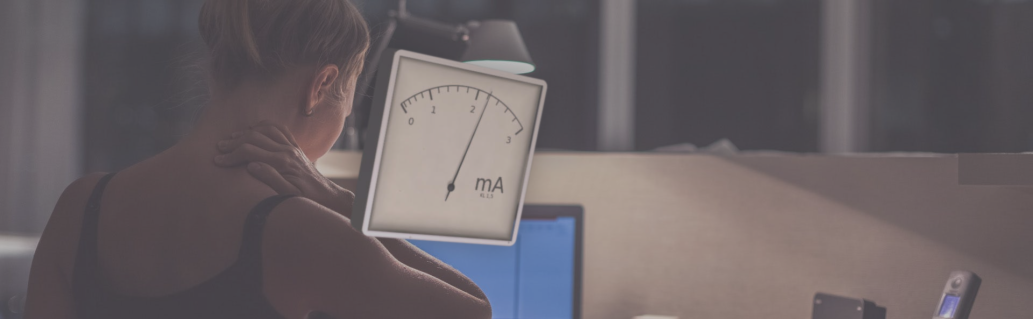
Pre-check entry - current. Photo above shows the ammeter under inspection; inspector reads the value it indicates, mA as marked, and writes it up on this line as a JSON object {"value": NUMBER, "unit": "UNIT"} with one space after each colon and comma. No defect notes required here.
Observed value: {"value": 2.2, "unit": "mA"}
